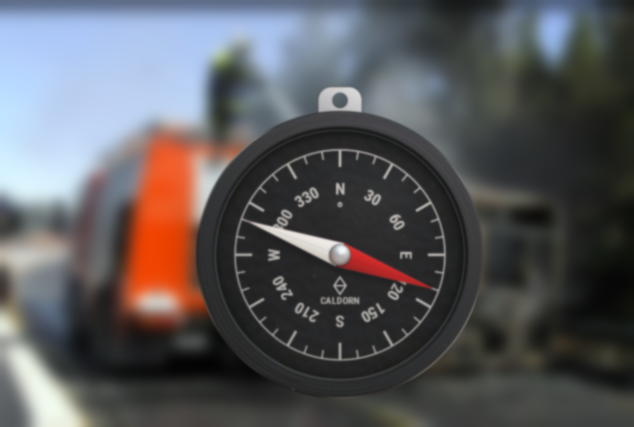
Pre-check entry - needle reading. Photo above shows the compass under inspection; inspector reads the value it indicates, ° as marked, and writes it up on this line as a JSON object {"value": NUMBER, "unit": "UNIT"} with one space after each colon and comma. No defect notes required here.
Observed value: {"value": 110, "unit": "°"}
